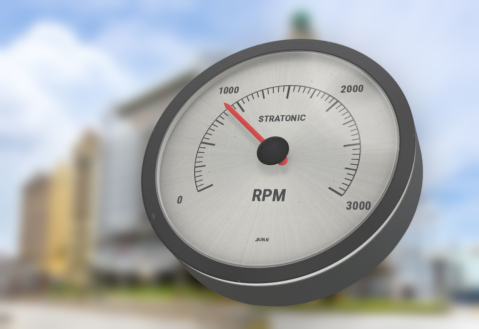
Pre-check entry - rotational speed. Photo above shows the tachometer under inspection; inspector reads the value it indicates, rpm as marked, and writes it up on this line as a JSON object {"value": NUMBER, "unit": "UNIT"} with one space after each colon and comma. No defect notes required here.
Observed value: {"value": 900, "unit": "rpm"}
